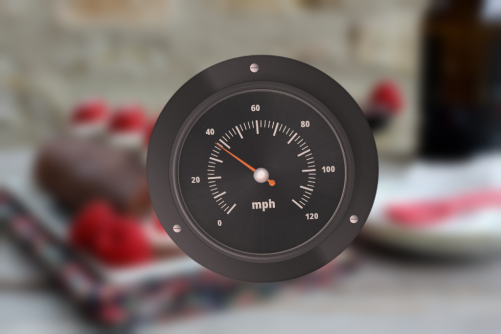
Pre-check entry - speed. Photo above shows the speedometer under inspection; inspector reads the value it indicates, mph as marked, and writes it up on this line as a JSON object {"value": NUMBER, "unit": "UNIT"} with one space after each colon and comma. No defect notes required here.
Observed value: {"value": 38, "unit": "mph"}
